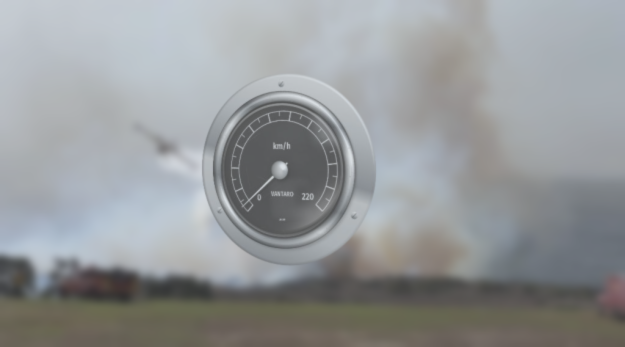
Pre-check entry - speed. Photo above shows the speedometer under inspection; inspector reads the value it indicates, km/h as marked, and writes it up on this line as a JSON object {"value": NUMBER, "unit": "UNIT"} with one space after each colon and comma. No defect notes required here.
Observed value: {"value": 5, "unit": "km/h"}
